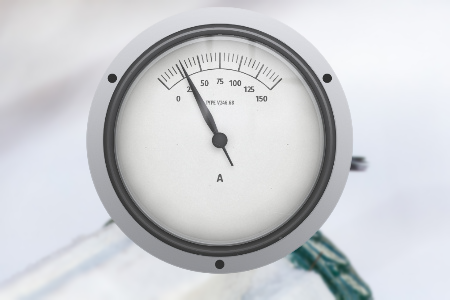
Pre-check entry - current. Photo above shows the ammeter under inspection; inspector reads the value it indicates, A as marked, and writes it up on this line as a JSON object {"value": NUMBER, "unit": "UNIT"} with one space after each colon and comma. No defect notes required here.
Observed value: {"value": 30, "unit": "A"}
